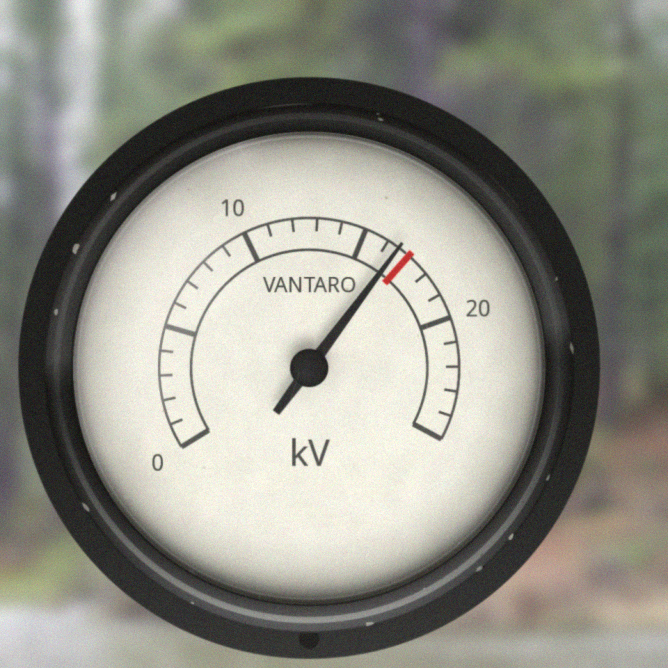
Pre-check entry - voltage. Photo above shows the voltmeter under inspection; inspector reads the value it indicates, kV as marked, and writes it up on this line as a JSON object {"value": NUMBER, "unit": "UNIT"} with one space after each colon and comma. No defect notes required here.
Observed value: {"value": 16.5, "unit": "kV"}
